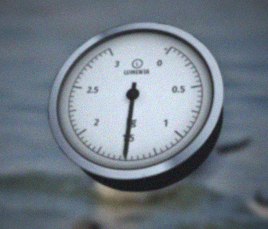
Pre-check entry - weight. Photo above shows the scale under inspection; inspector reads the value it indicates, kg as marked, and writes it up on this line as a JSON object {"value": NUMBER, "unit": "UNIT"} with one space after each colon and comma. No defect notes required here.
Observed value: {"value": 1.5, "unit": "kg"}
